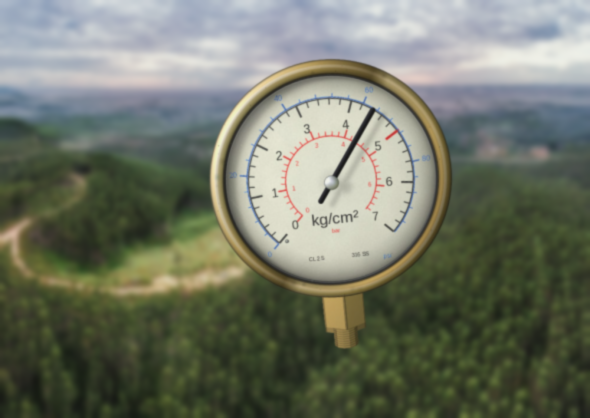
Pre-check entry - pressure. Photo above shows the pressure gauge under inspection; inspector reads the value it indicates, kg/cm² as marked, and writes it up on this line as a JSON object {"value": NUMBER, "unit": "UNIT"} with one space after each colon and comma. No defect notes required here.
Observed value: {"value": 4.4, "unit": "kg/cm²"}
